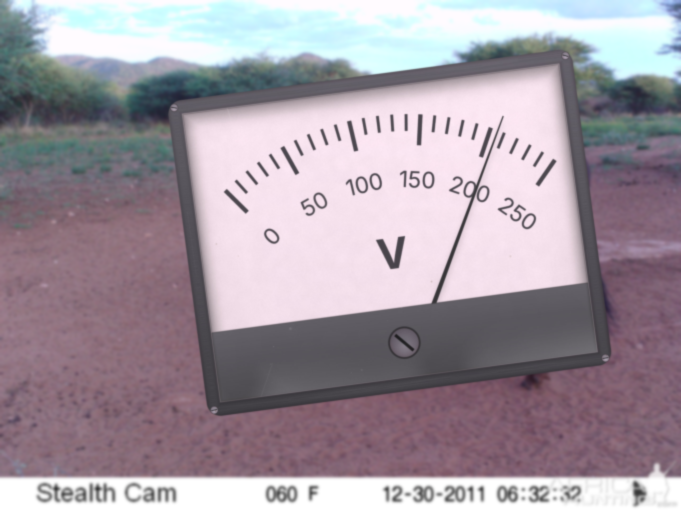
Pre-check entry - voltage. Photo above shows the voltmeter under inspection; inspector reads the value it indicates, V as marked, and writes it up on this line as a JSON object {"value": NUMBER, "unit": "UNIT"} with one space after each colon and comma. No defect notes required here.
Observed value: {"value": 205, "unit": "V"}
